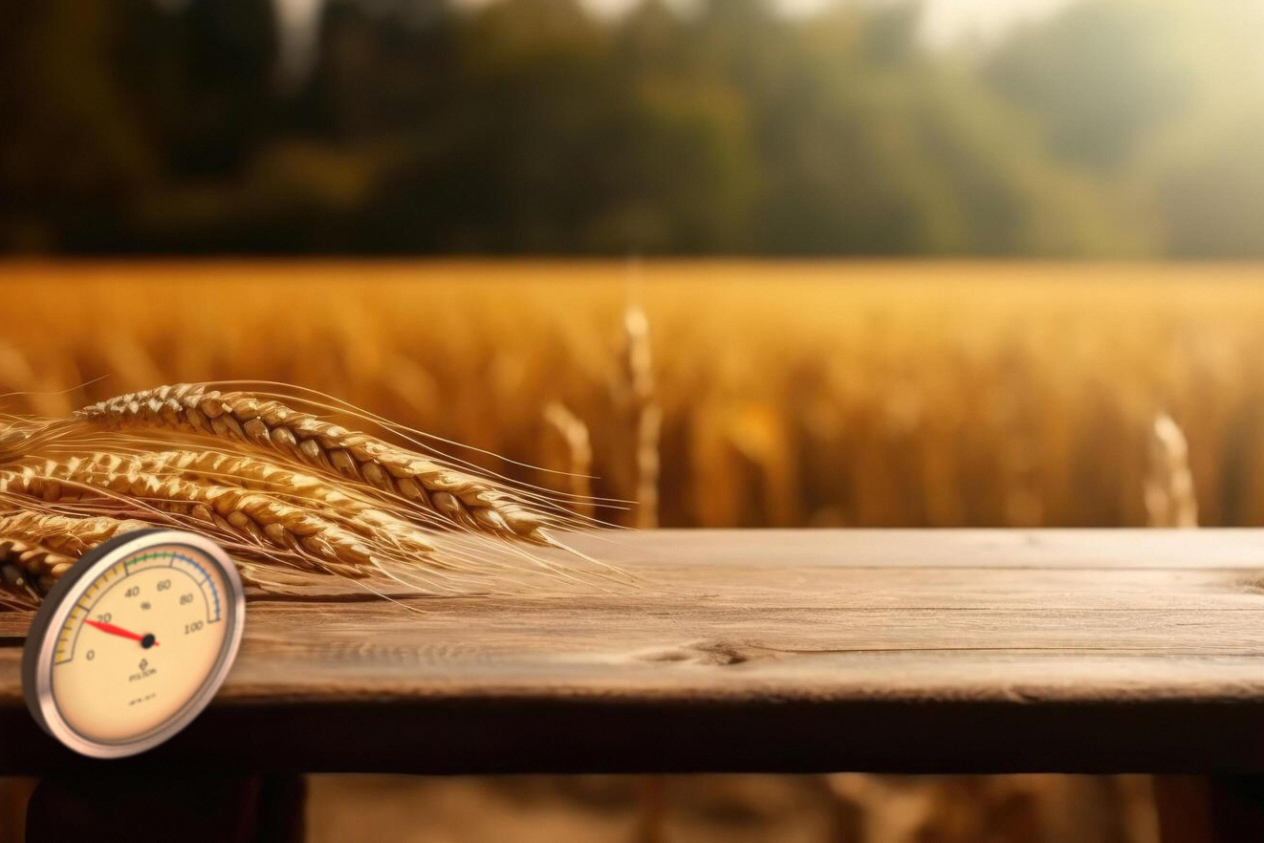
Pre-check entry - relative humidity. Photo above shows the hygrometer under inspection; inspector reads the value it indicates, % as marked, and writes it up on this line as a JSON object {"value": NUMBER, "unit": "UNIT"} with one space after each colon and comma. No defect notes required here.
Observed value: {"value": 16, "unit": "%"}
